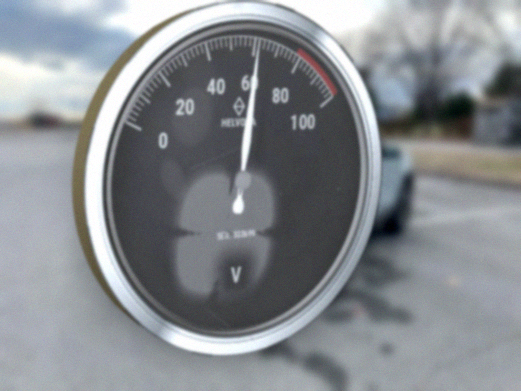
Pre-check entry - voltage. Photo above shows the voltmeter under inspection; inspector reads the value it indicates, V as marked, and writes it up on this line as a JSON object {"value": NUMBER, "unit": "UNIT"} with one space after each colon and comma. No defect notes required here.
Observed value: {"value": 60, "unit": "V"}
